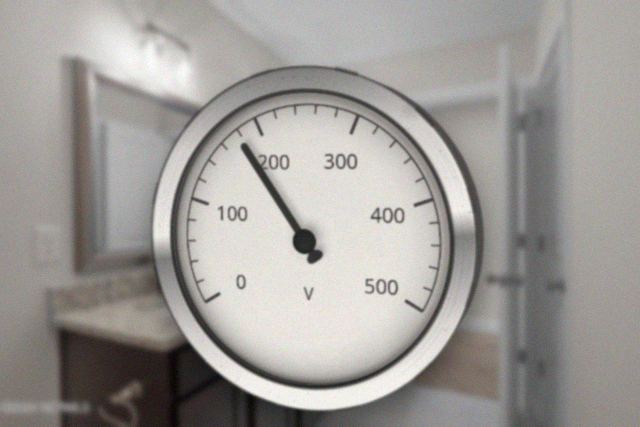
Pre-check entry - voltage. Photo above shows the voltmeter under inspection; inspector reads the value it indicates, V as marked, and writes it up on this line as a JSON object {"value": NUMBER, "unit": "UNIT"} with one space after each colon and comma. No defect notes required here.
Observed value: {"value": 180, "unit": "V"}
